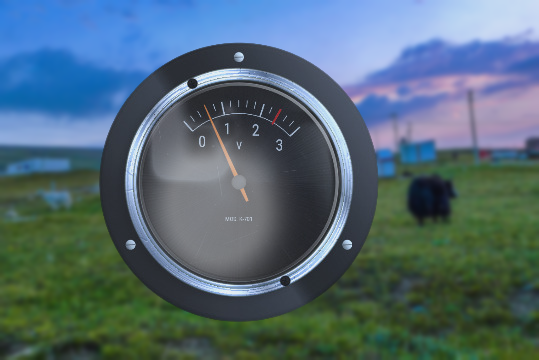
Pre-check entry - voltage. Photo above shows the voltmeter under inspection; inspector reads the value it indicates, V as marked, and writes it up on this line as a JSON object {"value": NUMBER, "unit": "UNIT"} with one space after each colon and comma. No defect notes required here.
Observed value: {"value": 0.6, "unit": "V"}
